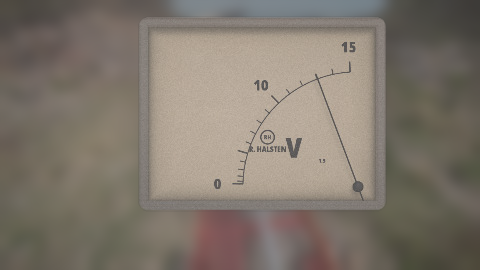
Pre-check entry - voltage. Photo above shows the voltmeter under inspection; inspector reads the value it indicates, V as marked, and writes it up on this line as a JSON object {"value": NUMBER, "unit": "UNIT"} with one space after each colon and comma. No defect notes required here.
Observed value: {"value": 13, "unit": "V"}
